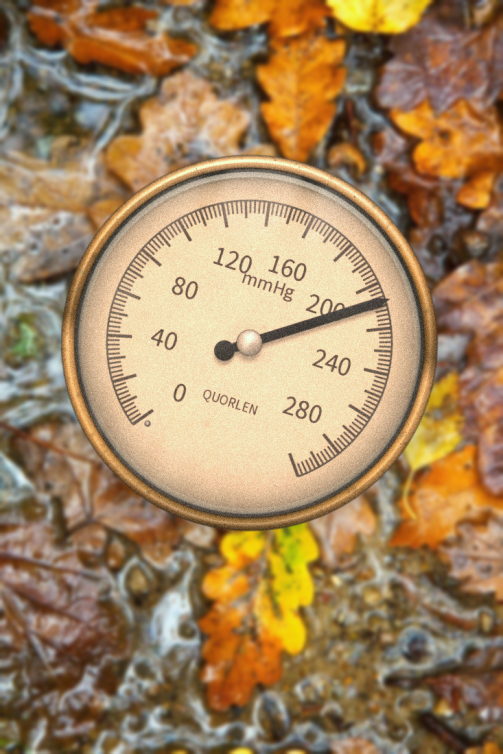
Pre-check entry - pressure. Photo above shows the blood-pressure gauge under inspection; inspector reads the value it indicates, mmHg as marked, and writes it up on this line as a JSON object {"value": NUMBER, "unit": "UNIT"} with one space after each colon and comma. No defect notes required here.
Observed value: {"value": 208, "unit": "mmHg"}
